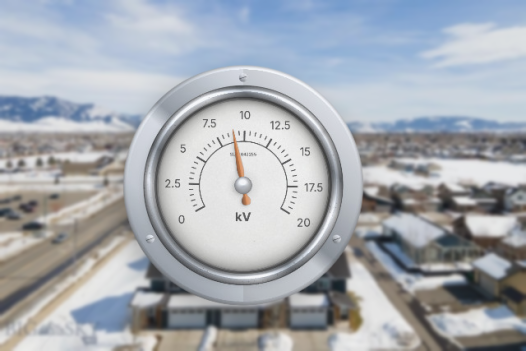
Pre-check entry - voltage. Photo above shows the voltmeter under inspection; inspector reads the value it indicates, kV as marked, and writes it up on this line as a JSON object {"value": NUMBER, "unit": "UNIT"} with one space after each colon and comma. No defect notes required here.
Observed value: {"value": 9, "unit": "kV"}
